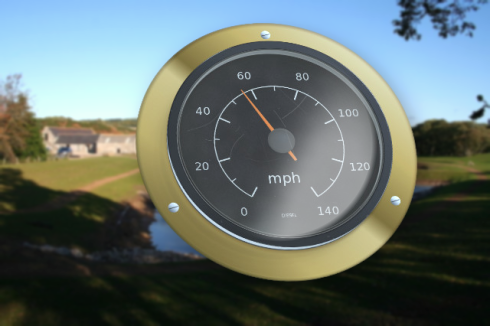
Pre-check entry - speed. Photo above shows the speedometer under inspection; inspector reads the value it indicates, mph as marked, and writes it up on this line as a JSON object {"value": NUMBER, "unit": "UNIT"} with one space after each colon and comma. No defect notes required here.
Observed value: {"value": 55, "unit": "mph"}
